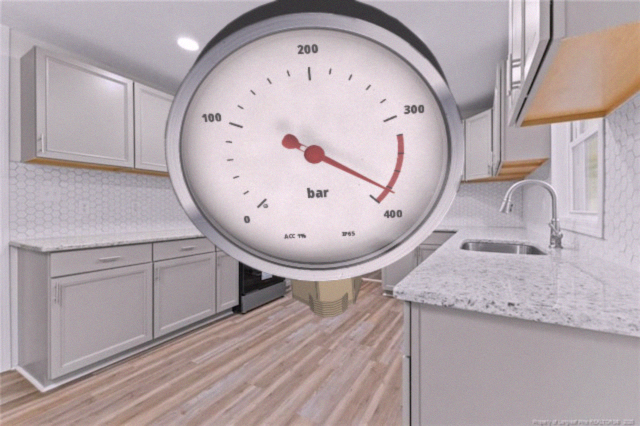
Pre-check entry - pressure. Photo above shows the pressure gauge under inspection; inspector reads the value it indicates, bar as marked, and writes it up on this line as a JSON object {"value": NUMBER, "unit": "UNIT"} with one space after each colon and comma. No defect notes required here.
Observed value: {"value": 380, "unit": "bar"}
